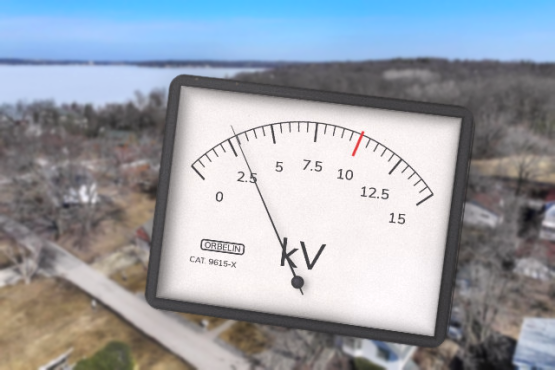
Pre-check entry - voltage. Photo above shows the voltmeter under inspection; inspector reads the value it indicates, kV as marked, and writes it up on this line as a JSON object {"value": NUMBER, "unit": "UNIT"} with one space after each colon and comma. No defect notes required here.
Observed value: {"value": 3, "unit": "kV"}
